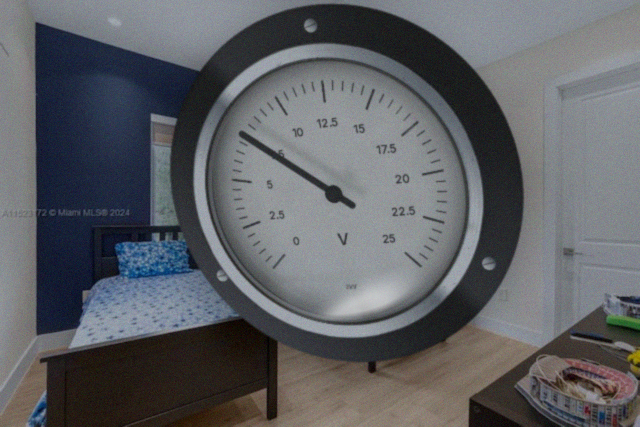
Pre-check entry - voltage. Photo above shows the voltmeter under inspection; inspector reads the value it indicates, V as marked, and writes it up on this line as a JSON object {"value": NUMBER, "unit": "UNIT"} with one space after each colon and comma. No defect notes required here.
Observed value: {"value": 7.5, "unit": "V"}
